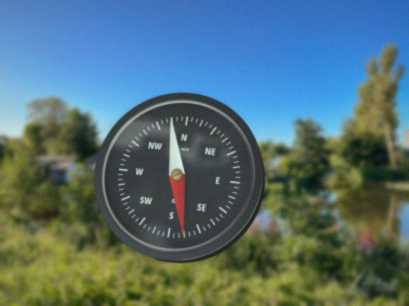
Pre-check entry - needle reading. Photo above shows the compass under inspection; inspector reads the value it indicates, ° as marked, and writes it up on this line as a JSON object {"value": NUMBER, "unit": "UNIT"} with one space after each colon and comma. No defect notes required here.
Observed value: {"value": 165, "unit": "°"}
